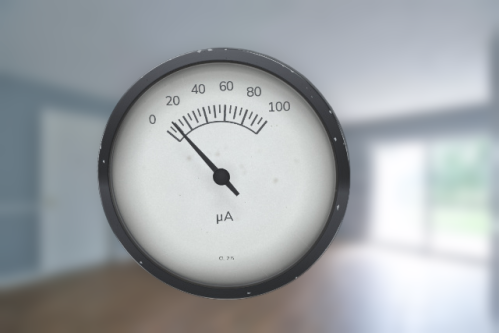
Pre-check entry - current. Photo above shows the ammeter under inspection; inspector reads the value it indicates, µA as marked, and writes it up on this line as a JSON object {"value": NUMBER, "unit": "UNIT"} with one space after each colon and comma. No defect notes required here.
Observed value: {"value": 10, "unit": "µA"}
